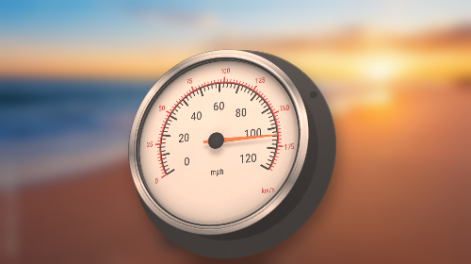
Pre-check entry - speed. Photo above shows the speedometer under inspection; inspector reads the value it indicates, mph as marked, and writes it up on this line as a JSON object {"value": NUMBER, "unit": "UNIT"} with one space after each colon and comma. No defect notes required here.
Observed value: {"value": 104, "unit": "mph"}
